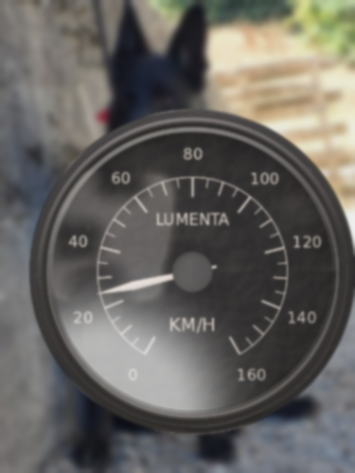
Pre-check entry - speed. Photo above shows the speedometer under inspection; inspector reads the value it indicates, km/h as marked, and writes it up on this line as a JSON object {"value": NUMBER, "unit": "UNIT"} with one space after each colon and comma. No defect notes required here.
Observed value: {"value": 25, "unit": "km/h"}
